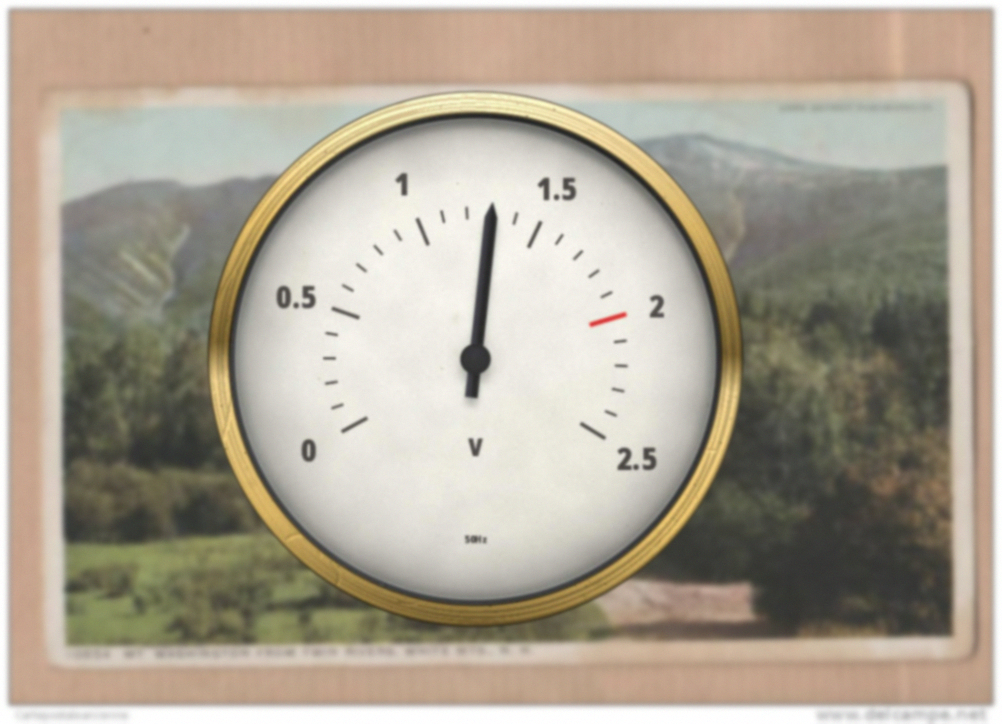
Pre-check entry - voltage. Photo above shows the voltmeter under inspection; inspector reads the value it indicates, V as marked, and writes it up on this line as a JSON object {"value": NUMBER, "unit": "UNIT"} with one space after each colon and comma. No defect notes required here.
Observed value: {"value": 1.3, "unit": "V"}
